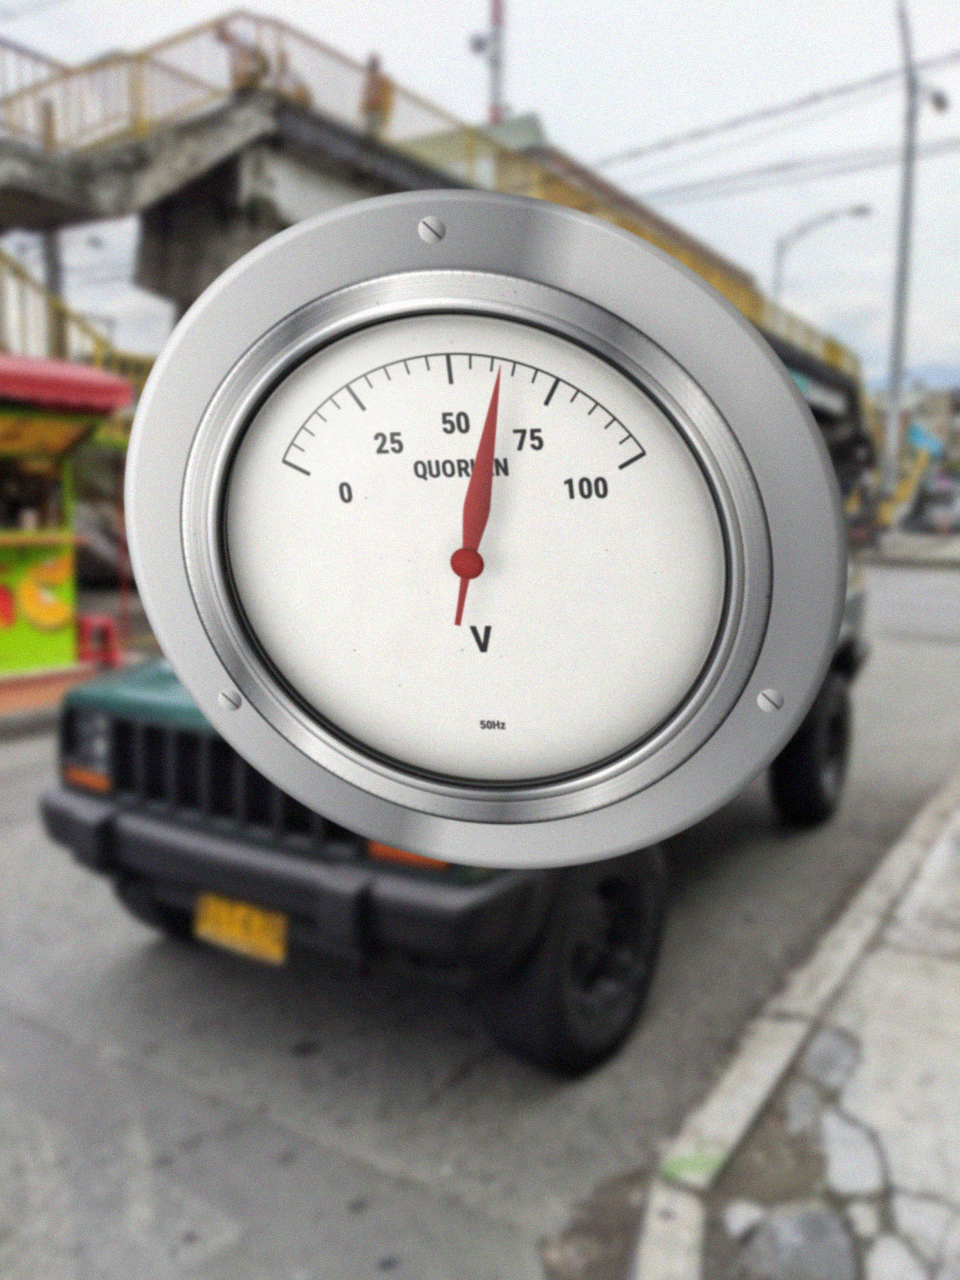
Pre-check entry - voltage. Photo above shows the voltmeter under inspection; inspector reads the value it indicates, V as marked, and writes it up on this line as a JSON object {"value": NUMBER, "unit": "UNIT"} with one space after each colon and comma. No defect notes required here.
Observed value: {"value": 62.5, "unit": "V"}
